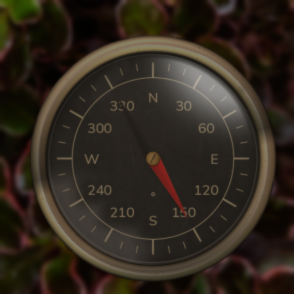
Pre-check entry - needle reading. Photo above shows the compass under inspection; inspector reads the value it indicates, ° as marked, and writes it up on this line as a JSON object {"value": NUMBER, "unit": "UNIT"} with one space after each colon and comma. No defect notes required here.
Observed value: {"value": 150, "unit": "°"}
